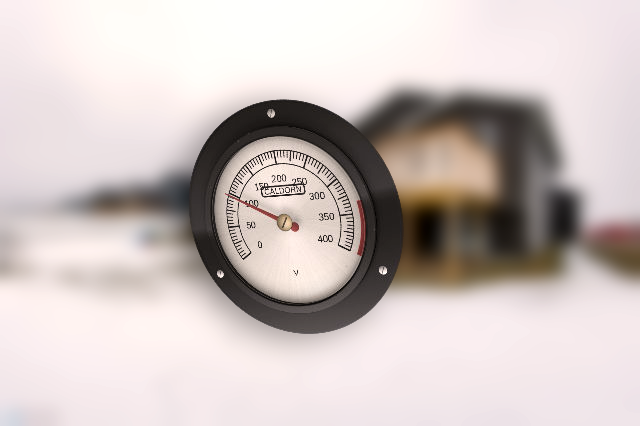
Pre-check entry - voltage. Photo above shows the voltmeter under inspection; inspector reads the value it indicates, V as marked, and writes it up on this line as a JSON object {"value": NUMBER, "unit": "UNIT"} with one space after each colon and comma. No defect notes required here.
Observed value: {"value": 100, "unit": "V"}
